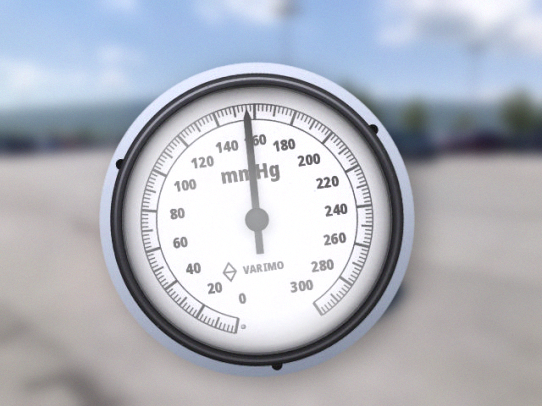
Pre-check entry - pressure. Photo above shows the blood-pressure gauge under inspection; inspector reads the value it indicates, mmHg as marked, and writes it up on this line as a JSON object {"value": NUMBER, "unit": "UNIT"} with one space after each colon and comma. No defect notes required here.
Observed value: {"value": 156, "unit": "mmHg"}
